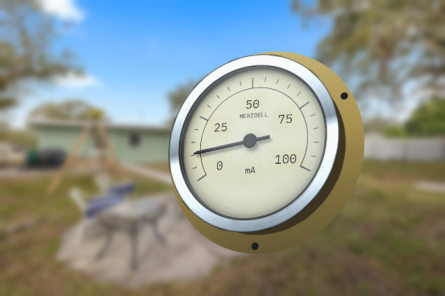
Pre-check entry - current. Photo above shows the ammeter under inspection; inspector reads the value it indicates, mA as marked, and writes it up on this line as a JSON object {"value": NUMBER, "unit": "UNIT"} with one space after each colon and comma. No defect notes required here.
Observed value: {"value": 10, "unit": "mA"}
